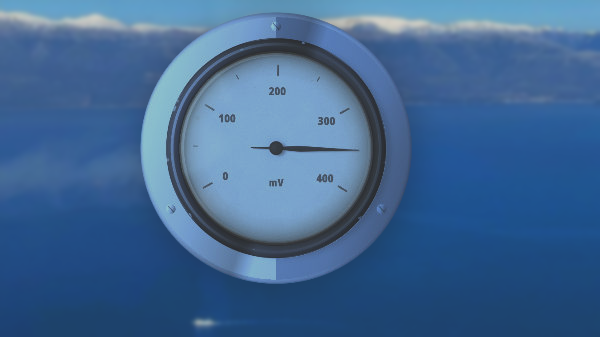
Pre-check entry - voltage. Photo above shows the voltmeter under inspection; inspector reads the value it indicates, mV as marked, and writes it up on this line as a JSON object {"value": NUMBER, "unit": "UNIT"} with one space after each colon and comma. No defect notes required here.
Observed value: {"value": 350, "unit": "mV"}
